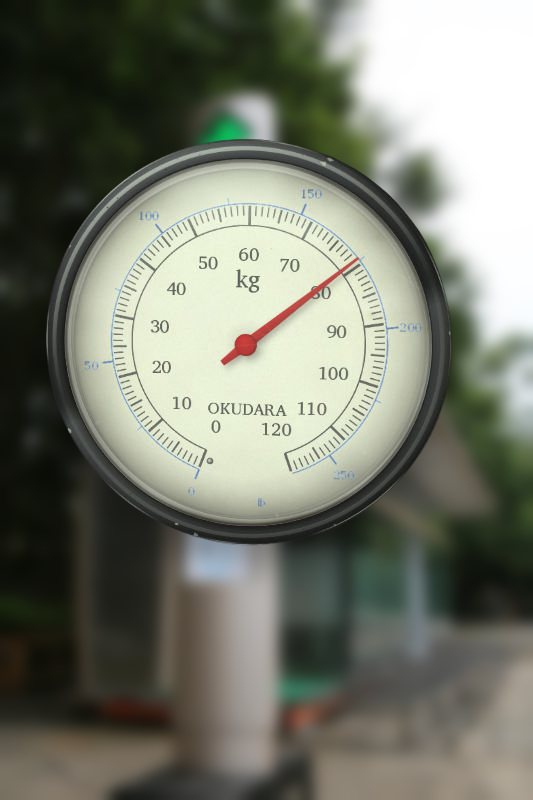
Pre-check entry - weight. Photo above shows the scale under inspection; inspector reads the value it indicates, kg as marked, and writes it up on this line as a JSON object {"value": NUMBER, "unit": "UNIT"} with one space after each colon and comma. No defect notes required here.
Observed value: {"value": 79, "unit": "kg"}
